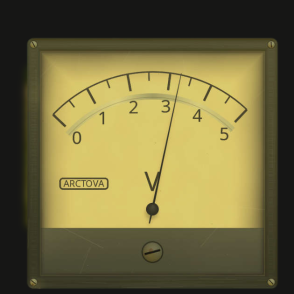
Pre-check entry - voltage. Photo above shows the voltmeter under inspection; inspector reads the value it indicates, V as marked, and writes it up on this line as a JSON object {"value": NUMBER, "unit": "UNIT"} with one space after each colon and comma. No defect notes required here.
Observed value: {"value": 3.25, "unit": "V"}
